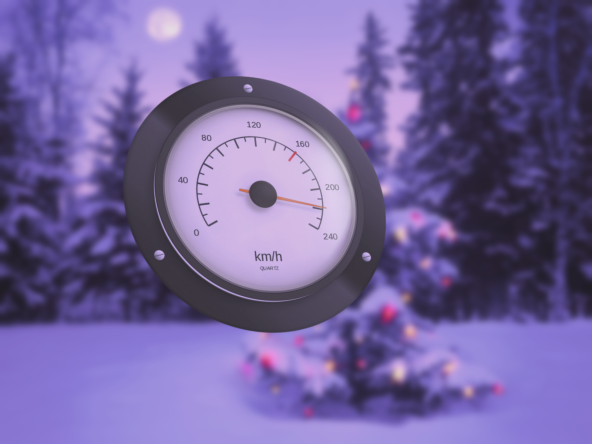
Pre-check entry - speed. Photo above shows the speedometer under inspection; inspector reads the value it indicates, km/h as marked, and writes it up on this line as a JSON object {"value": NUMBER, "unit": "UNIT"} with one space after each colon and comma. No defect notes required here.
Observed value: {"value": 220, "unit": "km/h"}
